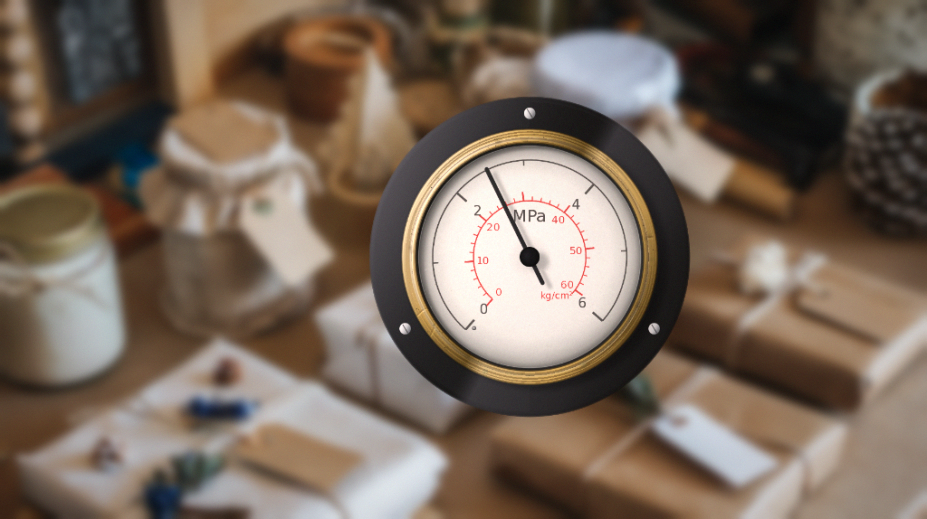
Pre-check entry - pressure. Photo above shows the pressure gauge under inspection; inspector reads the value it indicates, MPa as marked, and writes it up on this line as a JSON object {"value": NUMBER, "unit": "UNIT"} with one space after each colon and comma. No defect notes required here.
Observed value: {"value": 2.5, "unit": "MPa"}
